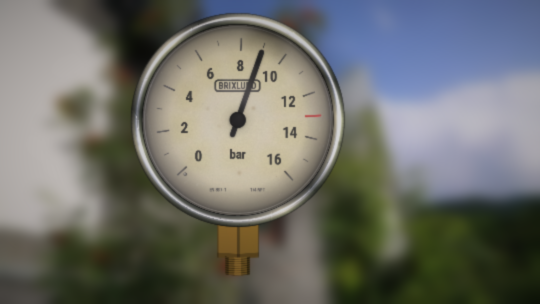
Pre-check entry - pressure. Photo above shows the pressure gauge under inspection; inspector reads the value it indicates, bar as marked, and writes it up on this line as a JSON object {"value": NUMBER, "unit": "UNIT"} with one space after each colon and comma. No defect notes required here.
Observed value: {"value": 9, "unit": "bar"}
